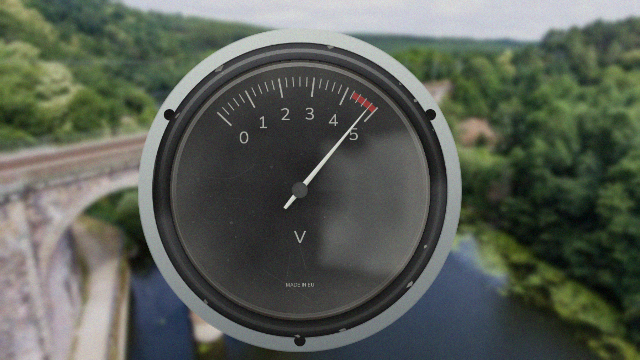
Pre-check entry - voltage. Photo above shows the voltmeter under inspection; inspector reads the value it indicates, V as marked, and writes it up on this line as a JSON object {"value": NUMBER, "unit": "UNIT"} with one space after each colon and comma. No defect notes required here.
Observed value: {"value": 4.8, "unit": "V"}
